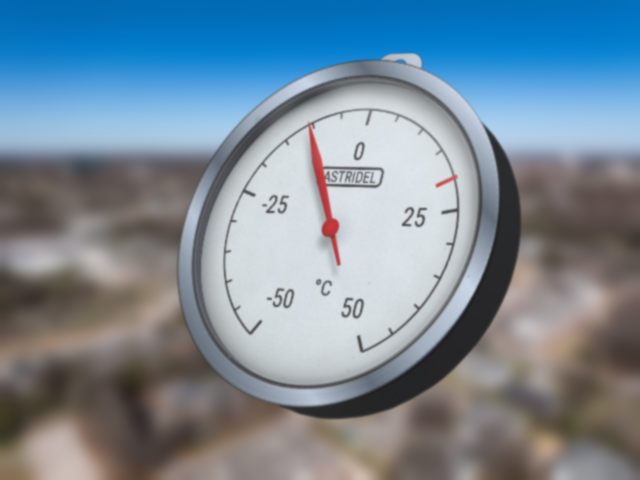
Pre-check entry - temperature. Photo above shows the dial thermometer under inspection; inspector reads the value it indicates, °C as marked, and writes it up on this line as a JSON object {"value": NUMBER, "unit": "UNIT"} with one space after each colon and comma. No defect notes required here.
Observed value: {"value": -10, "unit": "°C"}
